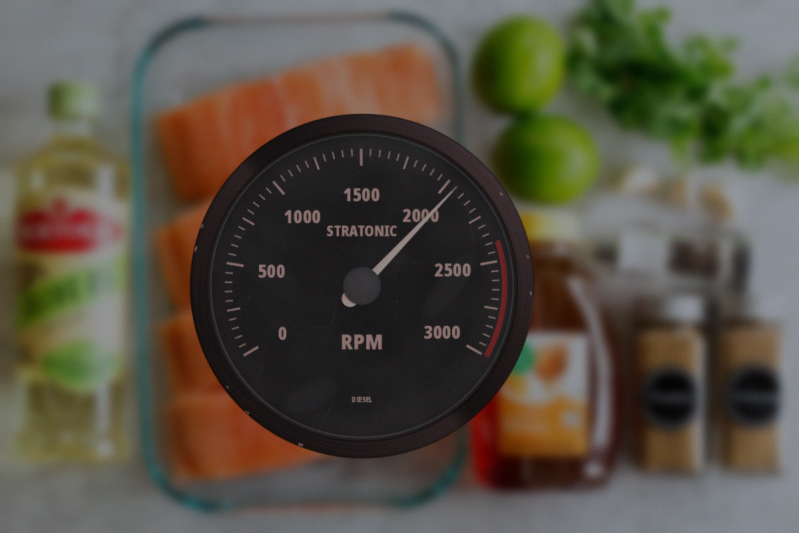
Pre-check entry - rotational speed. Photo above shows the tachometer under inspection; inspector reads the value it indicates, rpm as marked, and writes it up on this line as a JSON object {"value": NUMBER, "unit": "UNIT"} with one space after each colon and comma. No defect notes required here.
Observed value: {"value": 2050, "unit": "rpm"}
